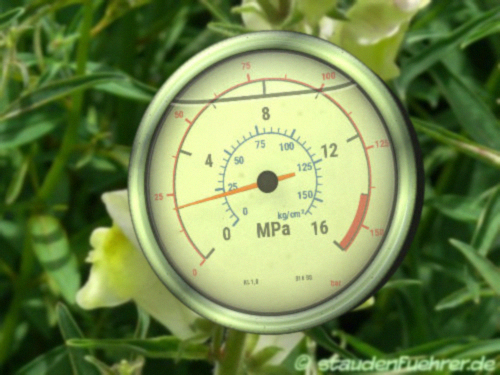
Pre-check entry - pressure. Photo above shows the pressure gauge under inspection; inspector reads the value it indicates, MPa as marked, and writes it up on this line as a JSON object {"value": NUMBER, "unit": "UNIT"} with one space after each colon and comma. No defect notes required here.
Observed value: {"value": 2, "unit": "MPa"}
